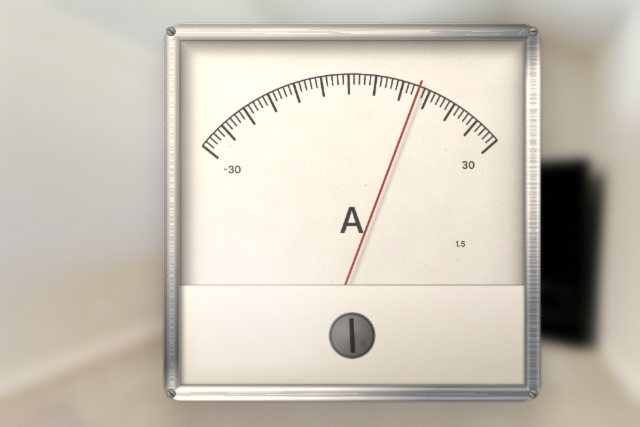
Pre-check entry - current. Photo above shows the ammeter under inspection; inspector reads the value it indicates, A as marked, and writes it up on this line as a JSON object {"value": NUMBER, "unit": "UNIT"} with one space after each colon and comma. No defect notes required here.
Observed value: {"value": 13, "unit": "A"}
